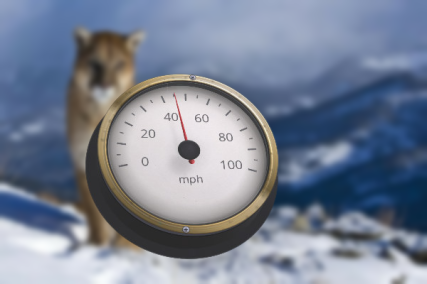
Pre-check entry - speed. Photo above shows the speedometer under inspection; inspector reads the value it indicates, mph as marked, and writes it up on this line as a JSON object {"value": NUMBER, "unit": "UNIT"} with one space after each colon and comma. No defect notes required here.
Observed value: {"value": 45, "unit": "mph"}
